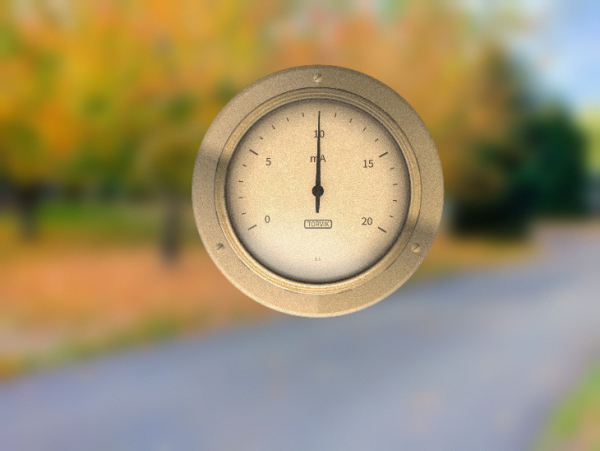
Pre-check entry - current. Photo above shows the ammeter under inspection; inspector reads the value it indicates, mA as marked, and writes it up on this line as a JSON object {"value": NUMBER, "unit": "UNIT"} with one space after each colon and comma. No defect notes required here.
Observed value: {"value": 10, "unit": "mA"}
